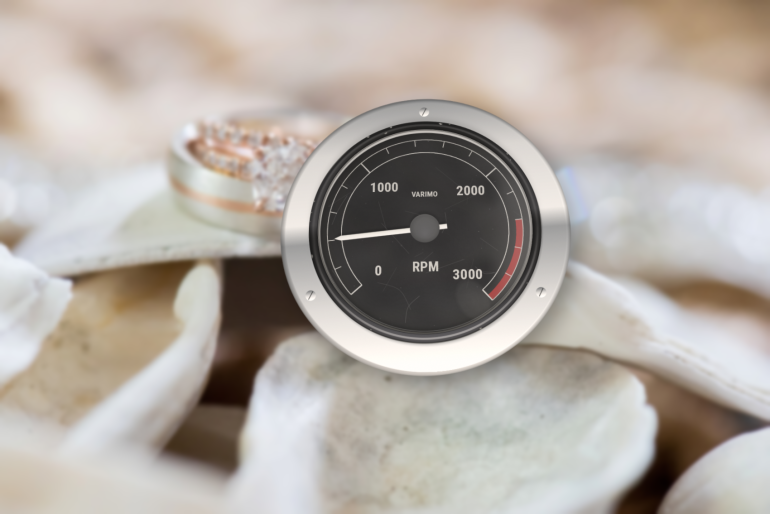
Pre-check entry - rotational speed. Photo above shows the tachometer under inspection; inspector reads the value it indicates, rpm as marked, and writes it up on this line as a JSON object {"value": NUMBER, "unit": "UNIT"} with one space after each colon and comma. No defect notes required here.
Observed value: {"value": 400, "unit": "rpm"}
